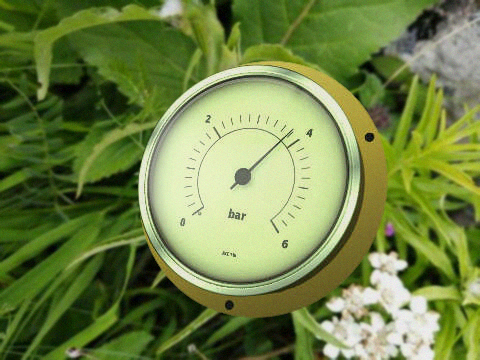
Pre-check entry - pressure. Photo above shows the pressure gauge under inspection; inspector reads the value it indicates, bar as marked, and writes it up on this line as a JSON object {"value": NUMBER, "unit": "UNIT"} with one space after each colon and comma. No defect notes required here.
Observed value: {"value": 3.8, "unit": "bar"}
